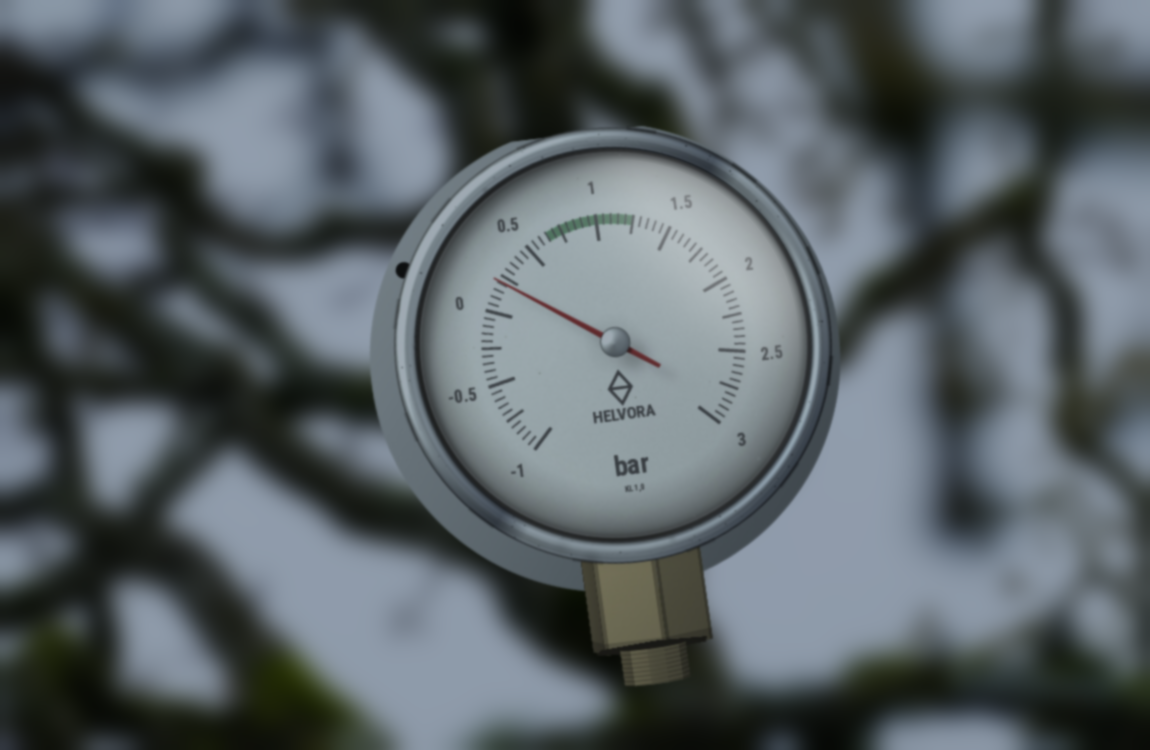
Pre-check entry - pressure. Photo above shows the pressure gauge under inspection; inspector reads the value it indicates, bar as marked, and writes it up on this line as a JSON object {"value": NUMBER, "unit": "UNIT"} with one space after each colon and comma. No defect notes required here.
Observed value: {"value": 0.2, "unit": "bar"}
